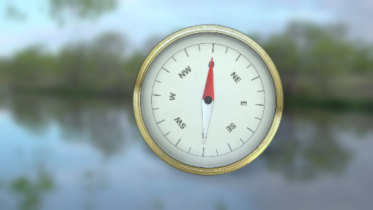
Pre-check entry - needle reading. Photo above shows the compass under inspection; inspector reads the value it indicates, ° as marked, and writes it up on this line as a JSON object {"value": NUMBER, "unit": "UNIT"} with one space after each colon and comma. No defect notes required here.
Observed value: {"value": 0, "unit": "°"}
